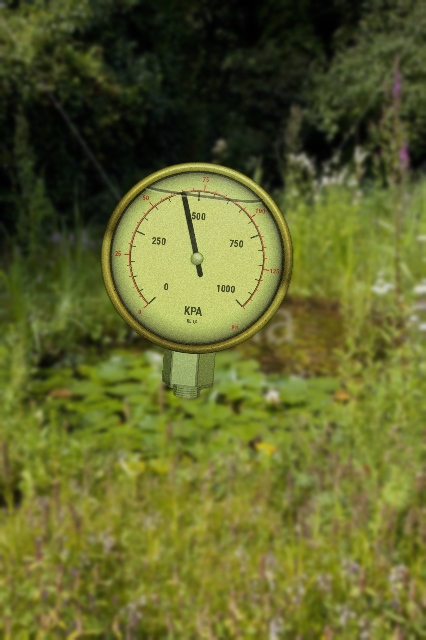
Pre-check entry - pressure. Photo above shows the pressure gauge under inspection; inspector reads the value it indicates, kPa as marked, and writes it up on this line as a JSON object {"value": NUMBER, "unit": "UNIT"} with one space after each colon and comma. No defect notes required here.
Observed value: {"value": 450, "unit": "kPa"}
